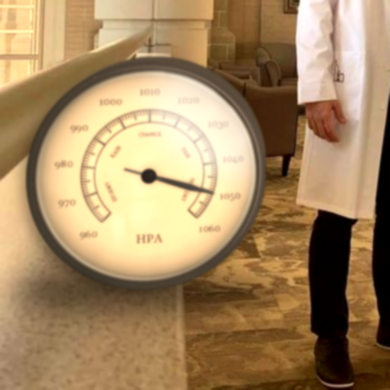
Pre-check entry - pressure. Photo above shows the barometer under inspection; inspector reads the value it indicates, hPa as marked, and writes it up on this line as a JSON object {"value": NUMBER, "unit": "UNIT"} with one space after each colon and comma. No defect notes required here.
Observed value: {"value": 1050, "unit": "hPa"}
